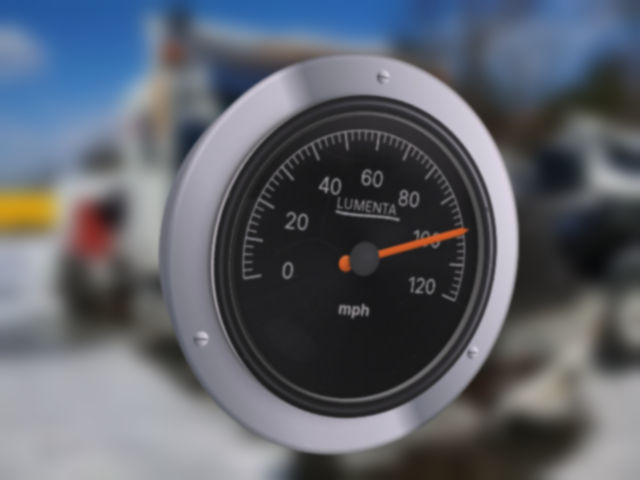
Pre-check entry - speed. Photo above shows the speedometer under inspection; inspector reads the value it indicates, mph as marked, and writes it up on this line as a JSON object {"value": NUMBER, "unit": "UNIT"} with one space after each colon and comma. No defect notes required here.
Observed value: {"value": 100, "unit": "mph"}
